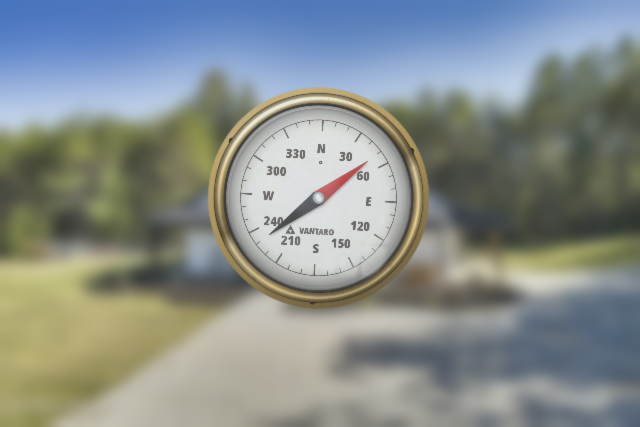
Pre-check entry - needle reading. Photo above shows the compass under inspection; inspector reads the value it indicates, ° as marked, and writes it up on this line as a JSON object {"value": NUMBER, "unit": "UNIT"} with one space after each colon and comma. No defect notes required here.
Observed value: {"value": 50, "unit": "°"}
